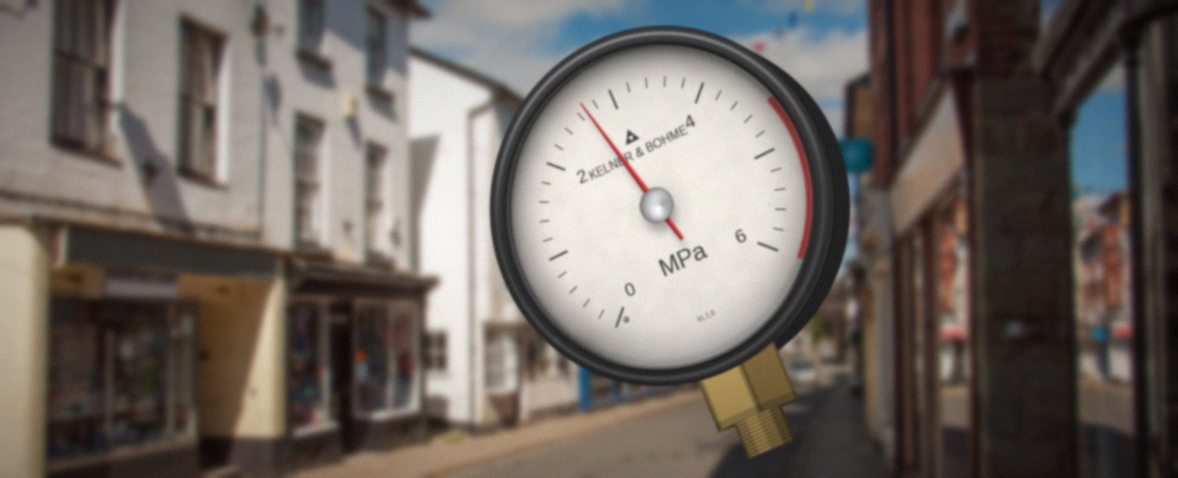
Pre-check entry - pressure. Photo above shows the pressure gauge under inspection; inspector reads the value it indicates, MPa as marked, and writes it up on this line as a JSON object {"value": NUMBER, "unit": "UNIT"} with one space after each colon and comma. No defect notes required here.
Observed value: {"value": 2.7, "unit": "MPa"}
